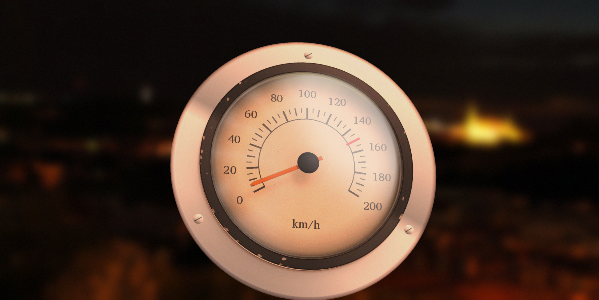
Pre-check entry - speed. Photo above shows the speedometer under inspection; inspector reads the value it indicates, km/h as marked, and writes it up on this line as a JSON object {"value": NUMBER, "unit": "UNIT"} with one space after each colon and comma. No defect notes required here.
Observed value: {"value": 5, "unit": "km/h"}
